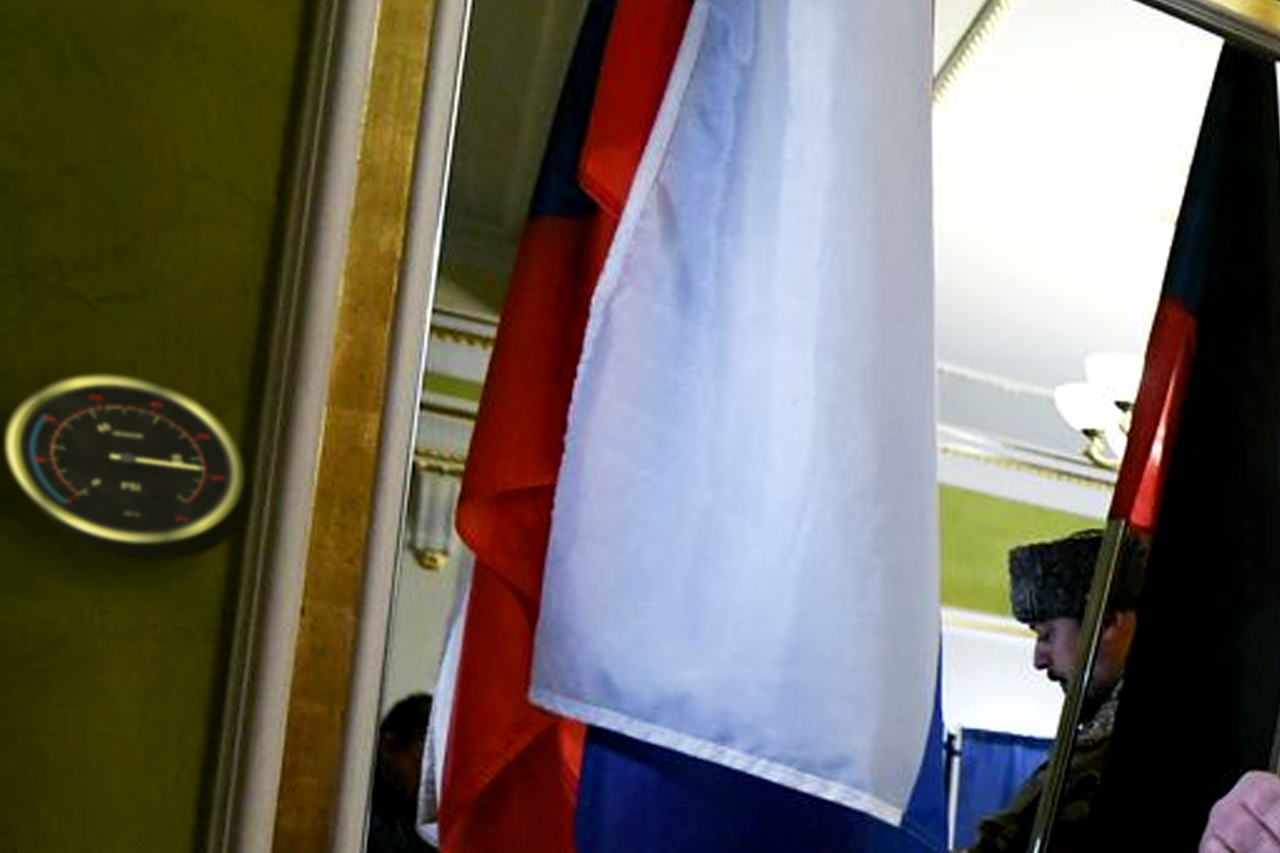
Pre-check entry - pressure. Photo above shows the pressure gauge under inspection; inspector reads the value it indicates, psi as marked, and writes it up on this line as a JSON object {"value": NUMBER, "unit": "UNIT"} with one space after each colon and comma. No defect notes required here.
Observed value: {"value": 85, "unit": "psi"}
